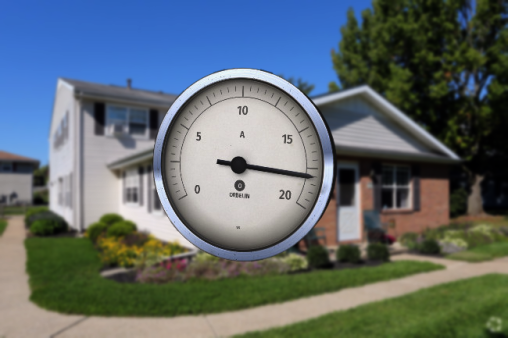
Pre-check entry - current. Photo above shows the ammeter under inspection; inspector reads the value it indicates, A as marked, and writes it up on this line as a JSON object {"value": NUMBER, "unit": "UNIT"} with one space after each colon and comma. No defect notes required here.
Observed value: {"value": 18, "unit": "A"}
